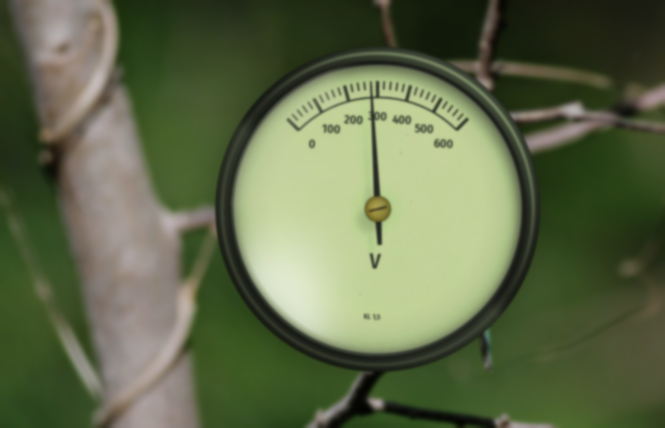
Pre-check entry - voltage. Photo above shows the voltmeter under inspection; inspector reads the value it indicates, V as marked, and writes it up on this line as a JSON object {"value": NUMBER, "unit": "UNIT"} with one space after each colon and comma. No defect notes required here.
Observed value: {"value": 280, "unit": "V"}
